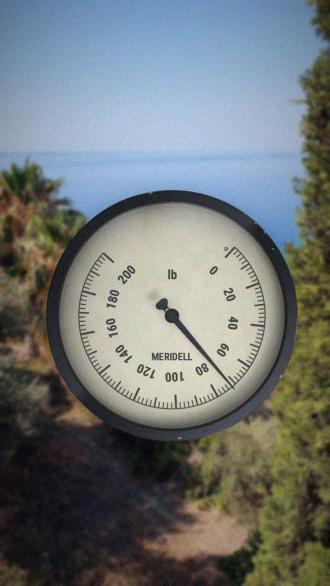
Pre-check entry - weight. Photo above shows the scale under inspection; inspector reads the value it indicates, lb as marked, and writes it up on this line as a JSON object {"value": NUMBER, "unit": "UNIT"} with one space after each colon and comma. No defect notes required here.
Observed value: {"value": 72, "unit": "lb"}
